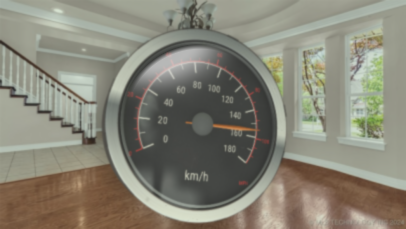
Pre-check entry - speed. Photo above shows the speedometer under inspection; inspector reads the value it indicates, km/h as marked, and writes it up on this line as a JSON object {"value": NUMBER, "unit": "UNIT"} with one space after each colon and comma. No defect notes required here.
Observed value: {"value": 155, "unit": "km/h"}
